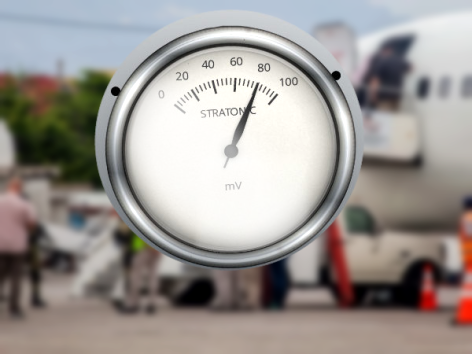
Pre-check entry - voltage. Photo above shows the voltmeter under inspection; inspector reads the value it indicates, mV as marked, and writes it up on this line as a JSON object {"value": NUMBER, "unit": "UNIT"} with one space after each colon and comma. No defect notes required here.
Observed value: {"value": 80, "unit": "mV"}
